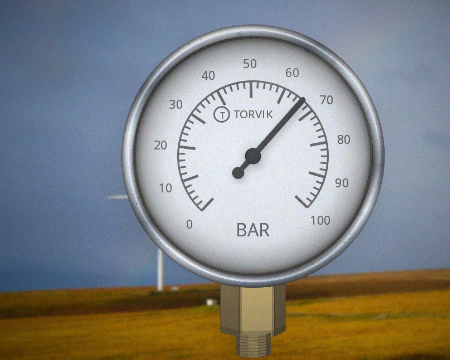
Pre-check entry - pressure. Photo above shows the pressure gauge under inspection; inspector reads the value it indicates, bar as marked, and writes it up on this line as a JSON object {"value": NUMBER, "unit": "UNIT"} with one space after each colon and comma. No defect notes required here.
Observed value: {"value": 66, "unit": "bar"}
